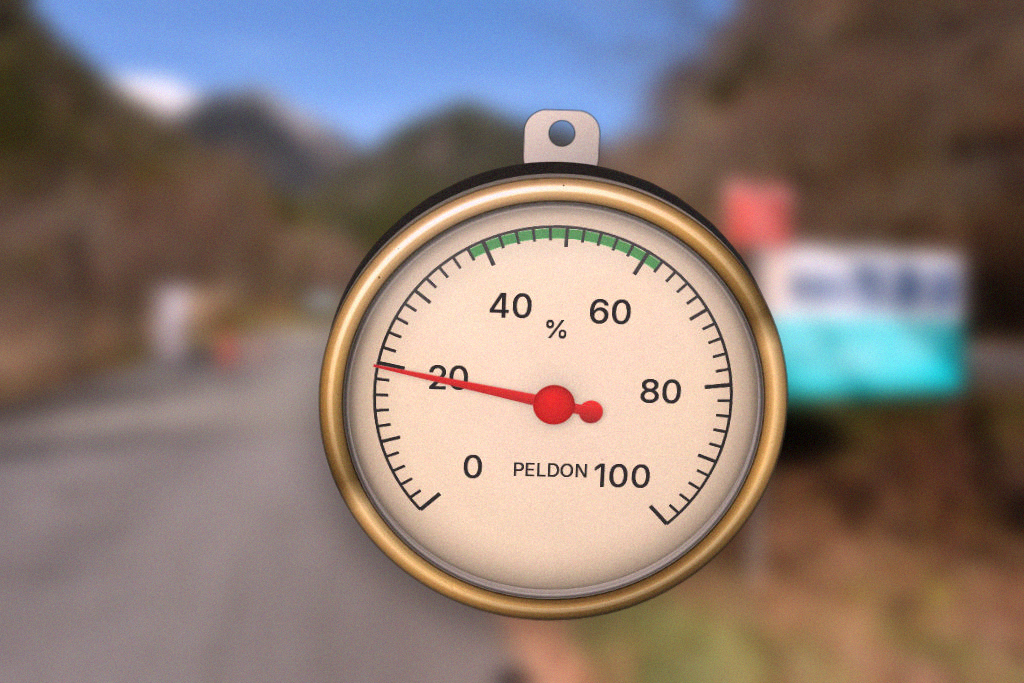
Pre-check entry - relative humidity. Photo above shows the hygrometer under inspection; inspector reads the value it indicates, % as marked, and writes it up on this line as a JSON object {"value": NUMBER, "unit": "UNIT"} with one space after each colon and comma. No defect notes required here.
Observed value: {"value": 20, "unit": "%"}
